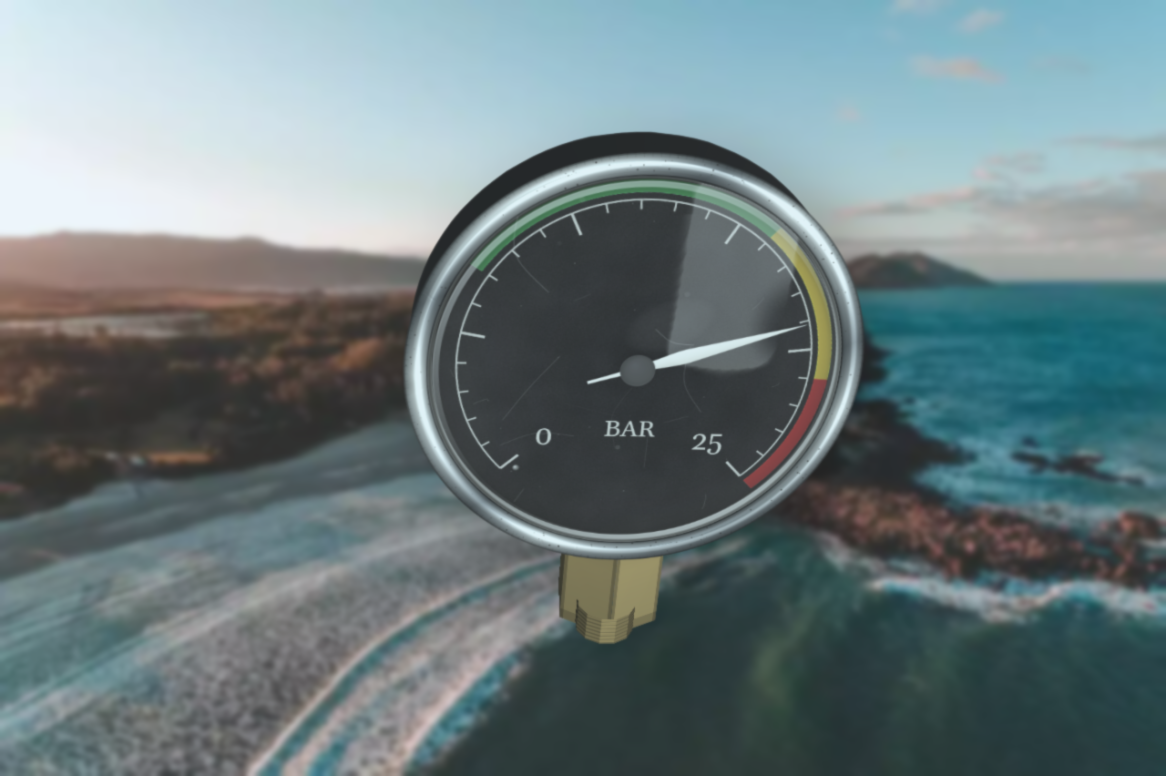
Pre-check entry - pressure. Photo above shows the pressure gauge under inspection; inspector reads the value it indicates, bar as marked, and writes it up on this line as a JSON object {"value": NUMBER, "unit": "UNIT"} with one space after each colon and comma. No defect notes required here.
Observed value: {"value": 19, "unit": "bar"}
